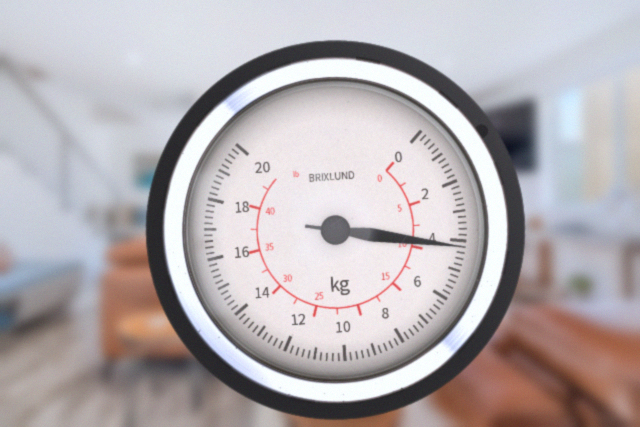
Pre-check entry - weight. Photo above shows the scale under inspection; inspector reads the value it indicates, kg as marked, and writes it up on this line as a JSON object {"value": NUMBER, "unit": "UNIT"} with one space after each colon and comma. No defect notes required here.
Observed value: {"value": 4.2, "unit": "kg"}
